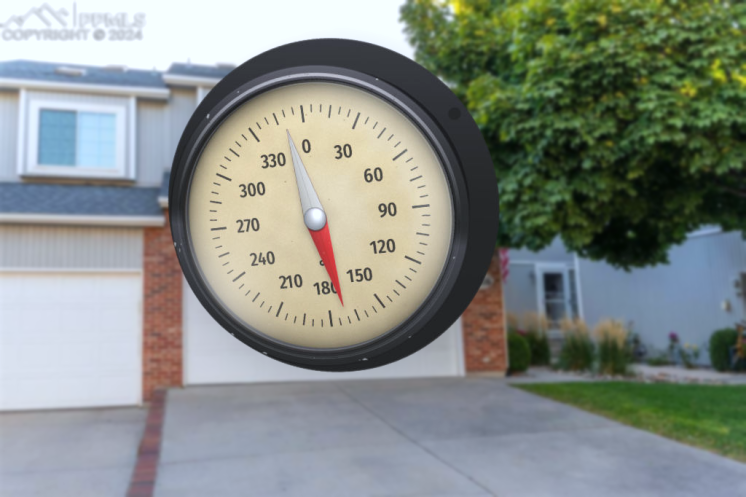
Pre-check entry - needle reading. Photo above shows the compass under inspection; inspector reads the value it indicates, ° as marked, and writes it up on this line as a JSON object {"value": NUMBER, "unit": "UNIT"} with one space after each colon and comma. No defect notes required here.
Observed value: {"value": 170, "unit": "°"}
